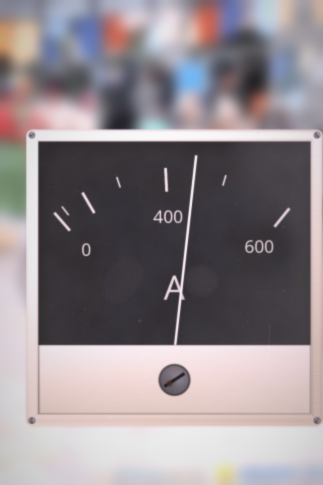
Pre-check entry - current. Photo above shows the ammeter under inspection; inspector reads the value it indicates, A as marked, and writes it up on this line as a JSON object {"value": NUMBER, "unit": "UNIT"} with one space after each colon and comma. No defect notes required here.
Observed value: {"value": 450, "unit": "A"}
